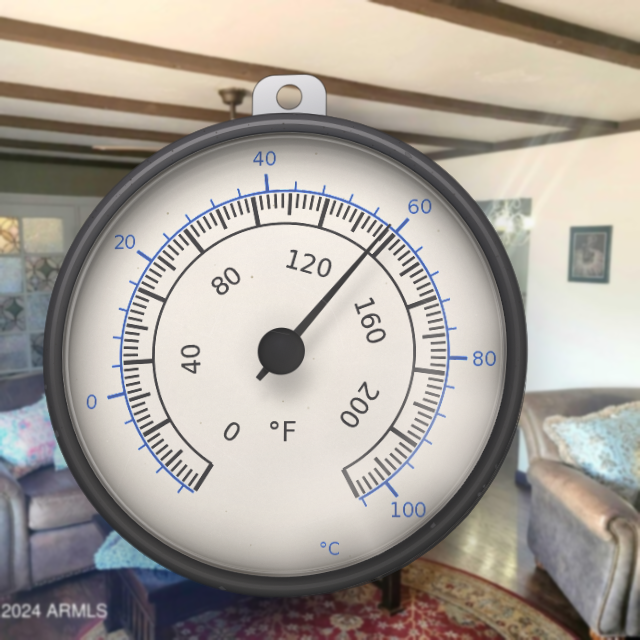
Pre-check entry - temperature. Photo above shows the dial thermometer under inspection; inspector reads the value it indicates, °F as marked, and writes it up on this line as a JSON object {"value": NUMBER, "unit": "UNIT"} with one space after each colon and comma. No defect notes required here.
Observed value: {"value": 138, "unit": "°F"}
